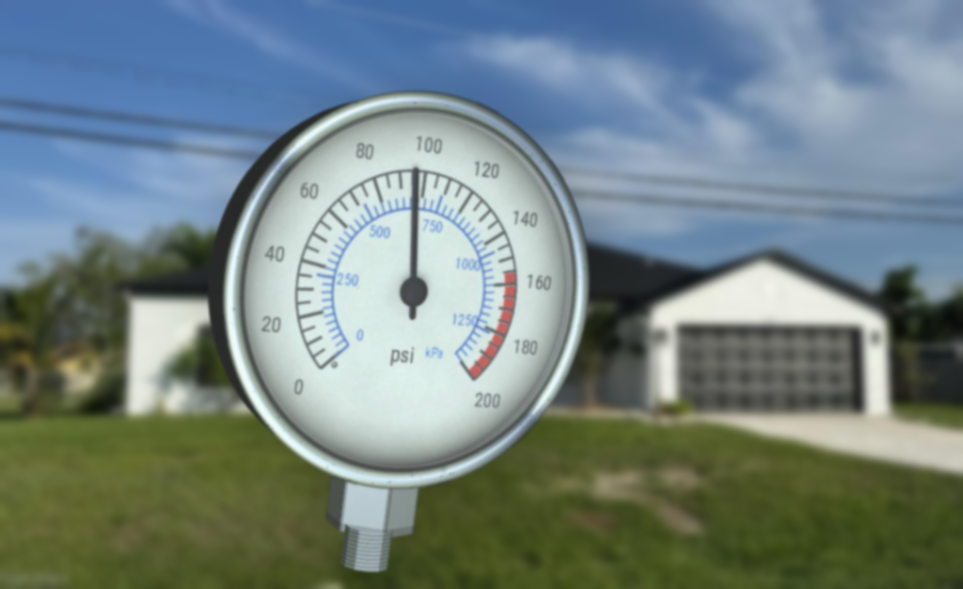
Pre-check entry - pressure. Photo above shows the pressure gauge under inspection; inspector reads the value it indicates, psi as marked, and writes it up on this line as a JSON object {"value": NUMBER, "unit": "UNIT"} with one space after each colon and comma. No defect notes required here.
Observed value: {"value": 95, "unit": "psi"}
